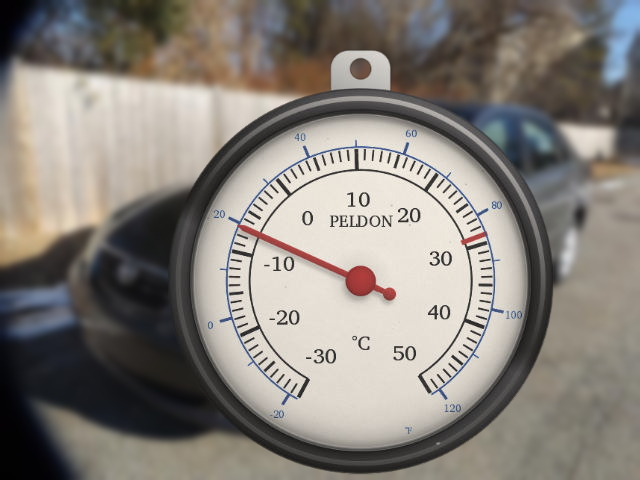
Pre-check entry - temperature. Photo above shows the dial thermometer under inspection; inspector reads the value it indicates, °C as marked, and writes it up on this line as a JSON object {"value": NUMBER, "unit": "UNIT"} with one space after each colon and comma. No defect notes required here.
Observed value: {"value": -7, "unit": "°C"}
